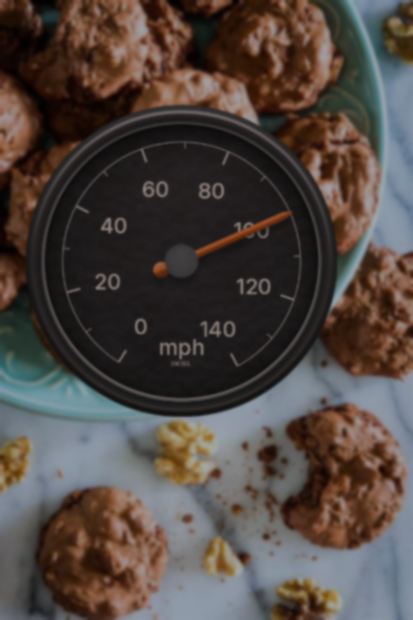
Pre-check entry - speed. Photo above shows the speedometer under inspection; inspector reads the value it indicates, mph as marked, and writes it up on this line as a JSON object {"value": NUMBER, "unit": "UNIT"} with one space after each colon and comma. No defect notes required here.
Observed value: {"value": 100, "unit": "mph"}
